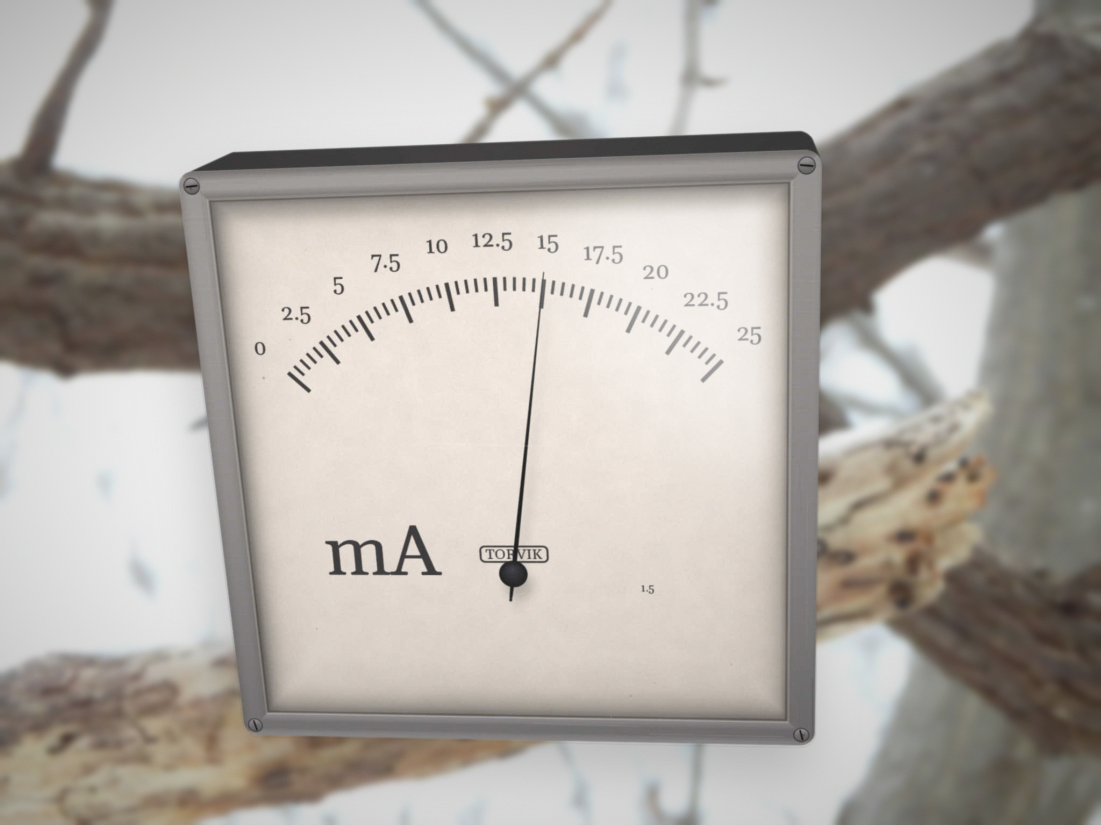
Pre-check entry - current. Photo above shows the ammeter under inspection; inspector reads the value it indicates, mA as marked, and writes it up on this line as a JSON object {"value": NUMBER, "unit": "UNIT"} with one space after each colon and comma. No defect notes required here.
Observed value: {"value": 15, "unit": "mA"}
